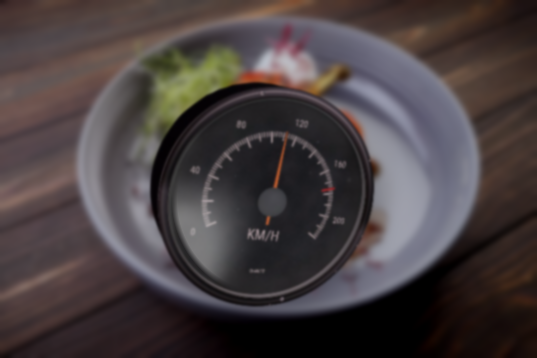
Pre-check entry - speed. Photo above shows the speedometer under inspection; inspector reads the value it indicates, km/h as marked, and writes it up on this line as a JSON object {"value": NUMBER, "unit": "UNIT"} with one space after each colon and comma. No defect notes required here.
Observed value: {"value": 110, "unit": "km/h"}
